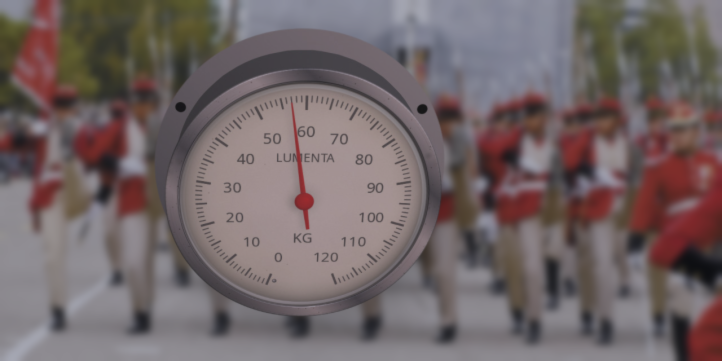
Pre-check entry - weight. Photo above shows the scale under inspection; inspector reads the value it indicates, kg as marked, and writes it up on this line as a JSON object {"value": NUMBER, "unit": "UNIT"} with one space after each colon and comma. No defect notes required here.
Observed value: {"value": 57, "unit": "kg"}
